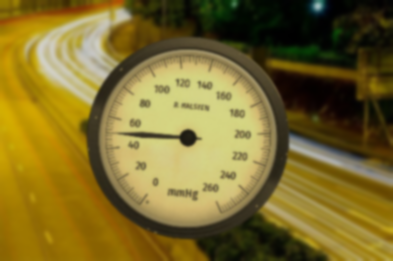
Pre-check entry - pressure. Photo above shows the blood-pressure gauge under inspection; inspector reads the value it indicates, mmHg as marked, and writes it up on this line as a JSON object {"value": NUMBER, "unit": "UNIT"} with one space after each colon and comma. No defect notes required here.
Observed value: {"value": 50, "unit": "mmHg"}
